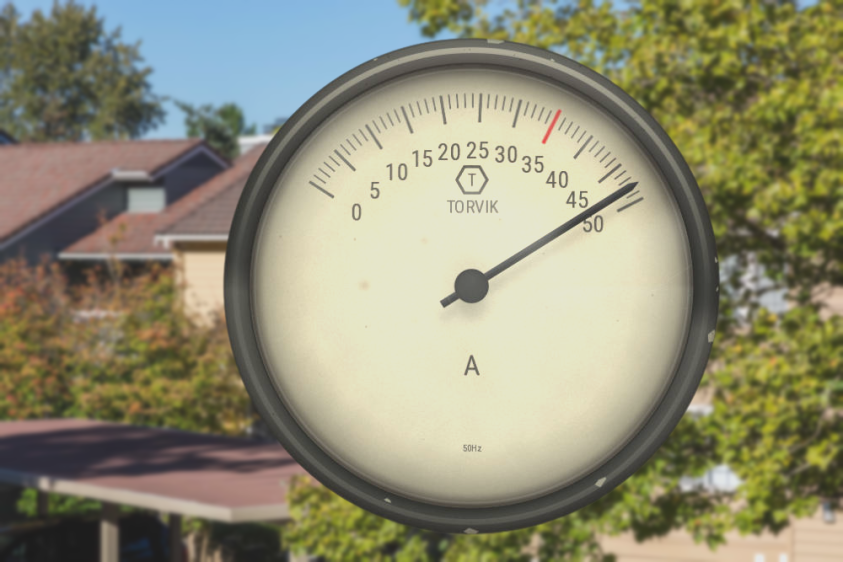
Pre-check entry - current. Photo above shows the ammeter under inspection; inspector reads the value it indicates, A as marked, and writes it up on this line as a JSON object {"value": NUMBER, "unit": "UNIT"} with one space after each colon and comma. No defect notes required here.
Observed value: {"value": 48, "unit": "A"}
